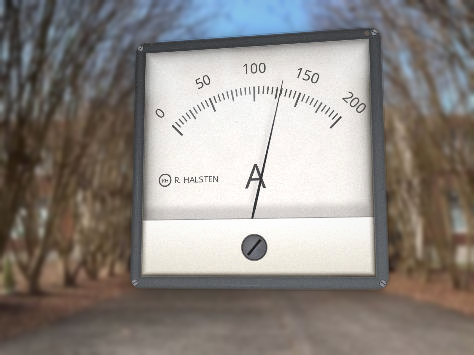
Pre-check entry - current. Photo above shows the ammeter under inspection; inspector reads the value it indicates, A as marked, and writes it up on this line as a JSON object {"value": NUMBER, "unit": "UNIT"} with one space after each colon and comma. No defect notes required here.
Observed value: {"value": 130, "unit": "A"}
